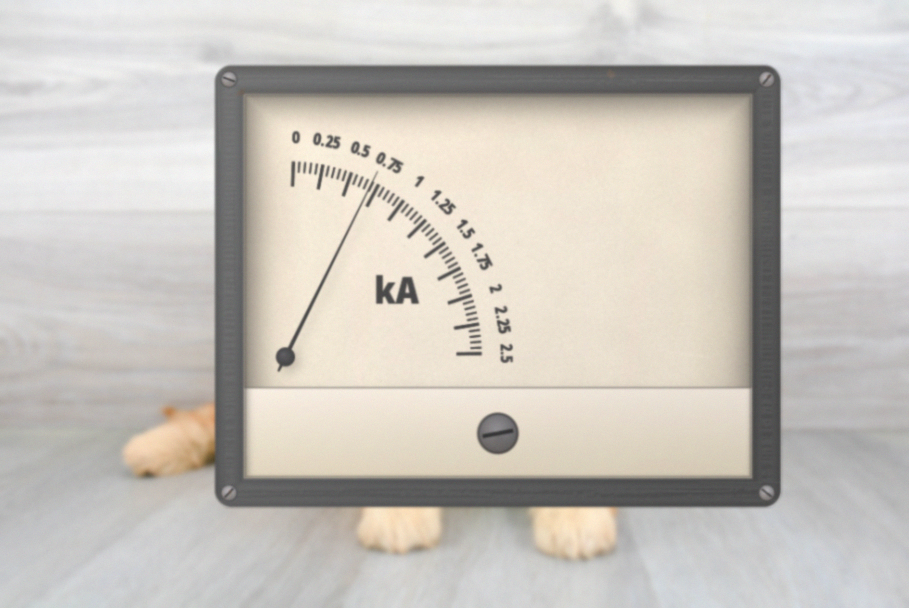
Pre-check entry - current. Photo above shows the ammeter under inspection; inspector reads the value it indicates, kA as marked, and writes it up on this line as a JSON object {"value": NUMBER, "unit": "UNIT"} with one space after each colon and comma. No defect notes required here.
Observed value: {"value": 0.7, "unit": "kA"}
